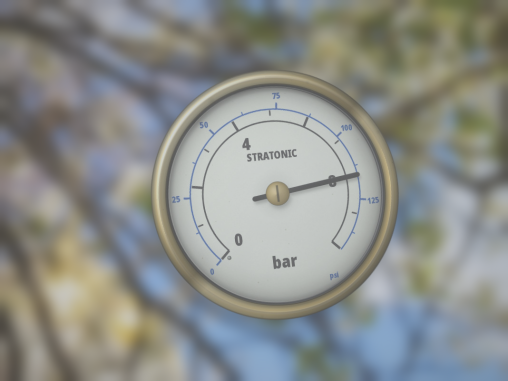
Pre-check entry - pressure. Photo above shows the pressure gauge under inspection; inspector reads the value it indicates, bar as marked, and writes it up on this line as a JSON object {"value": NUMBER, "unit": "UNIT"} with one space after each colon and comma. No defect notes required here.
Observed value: {"value": 8, "unit": "bar"}
